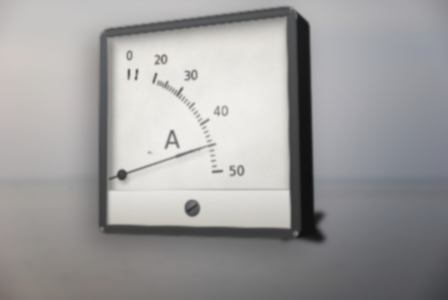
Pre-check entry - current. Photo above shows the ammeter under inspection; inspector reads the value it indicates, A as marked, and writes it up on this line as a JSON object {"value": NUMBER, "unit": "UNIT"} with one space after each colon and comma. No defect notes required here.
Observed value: {"value": 45, "unit": "A"}
